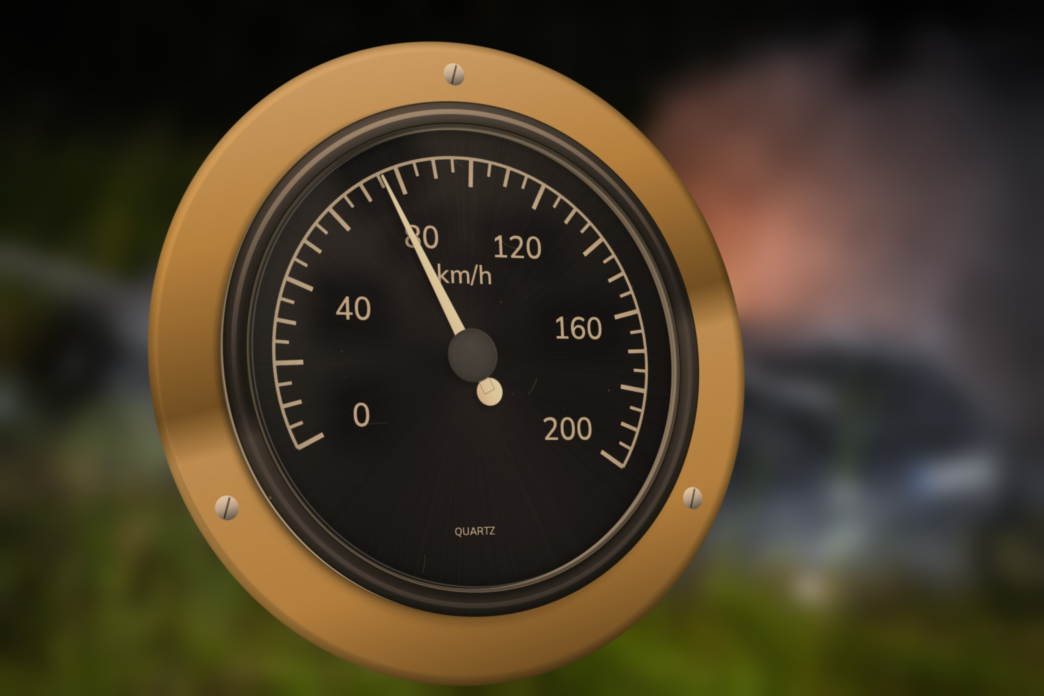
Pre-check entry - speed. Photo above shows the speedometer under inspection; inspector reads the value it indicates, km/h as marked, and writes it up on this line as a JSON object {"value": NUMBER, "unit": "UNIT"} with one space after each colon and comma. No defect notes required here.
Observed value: {"value": 75, "unit": "km/h"}
